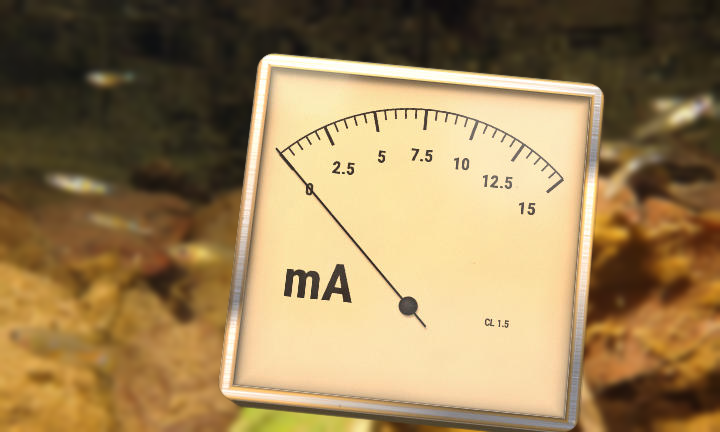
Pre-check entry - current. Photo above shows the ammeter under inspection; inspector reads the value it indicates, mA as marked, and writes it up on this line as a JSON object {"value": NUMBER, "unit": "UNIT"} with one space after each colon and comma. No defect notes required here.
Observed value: {"value": 0, "unit": "mA"}
